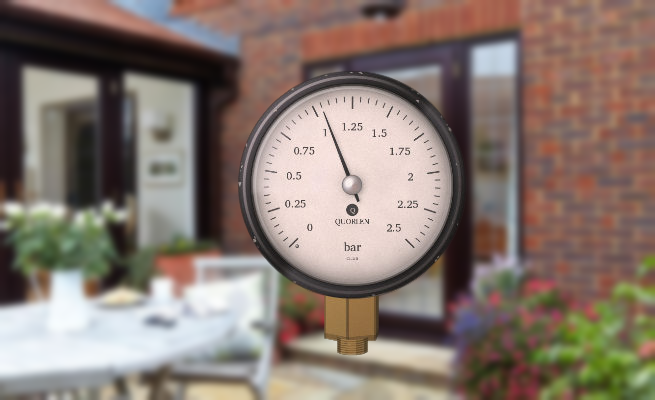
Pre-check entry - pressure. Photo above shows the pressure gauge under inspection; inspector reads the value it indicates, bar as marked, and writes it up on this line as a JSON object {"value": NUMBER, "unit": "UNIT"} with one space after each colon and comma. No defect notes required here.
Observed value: {"value": 1.05, "unit": "bar"}
